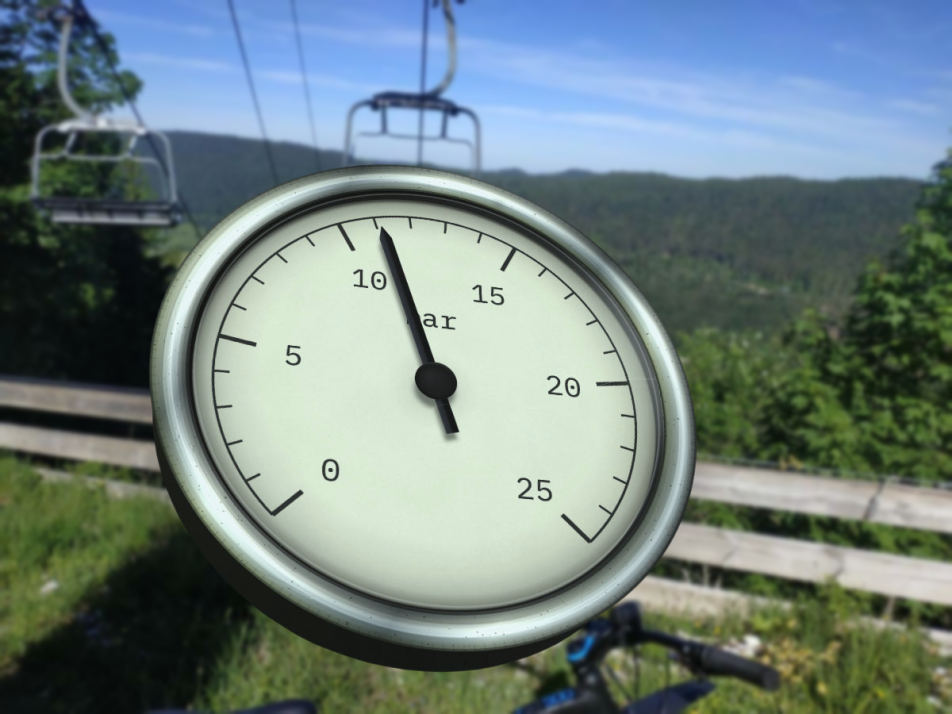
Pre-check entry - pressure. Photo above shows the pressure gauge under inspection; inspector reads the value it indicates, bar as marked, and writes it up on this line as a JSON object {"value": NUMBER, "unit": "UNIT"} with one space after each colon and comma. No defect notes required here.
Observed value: {"value": 11, "unit": "bar"}
